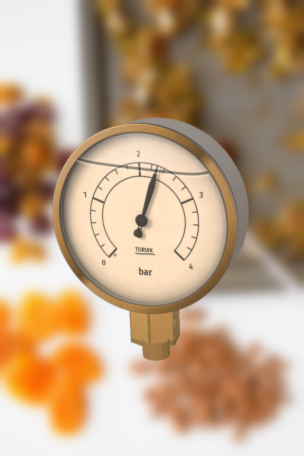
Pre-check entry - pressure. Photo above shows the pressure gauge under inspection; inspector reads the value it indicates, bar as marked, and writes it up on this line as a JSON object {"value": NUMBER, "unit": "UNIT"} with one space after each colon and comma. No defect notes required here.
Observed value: {"value": 2.3, "unit": "bar"}
